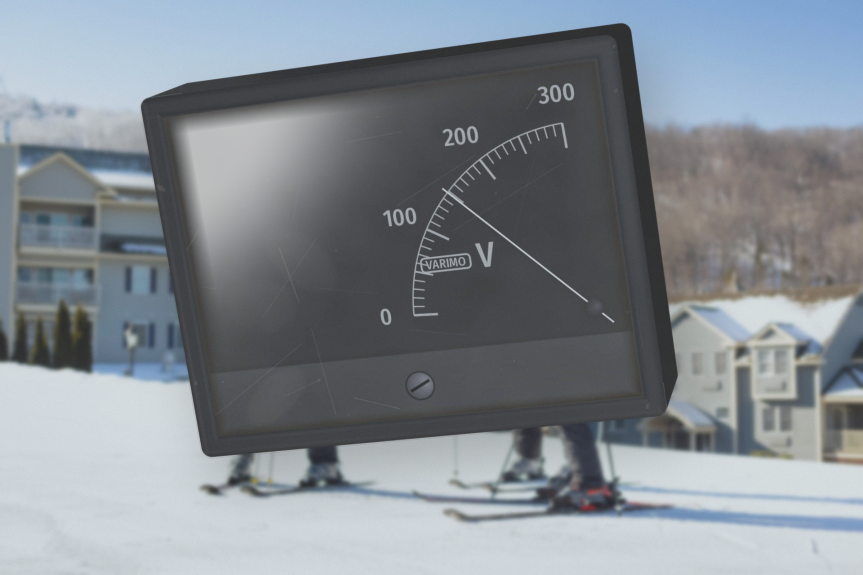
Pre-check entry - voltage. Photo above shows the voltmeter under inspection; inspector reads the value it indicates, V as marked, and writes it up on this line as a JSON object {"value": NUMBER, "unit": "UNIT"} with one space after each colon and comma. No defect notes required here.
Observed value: {"value": 150, "unit": "V"}
